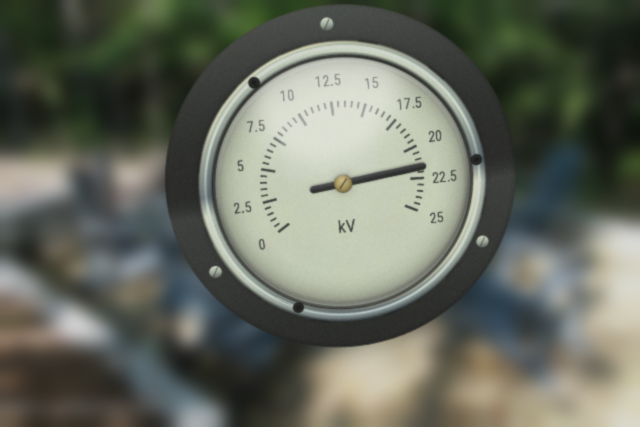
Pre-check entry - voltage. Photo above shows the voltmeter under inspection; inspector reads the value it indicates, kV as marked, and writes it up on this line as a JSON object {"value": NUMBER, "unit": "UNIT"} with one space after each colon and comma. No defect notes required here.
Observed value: {"value": 21.5, "unit": "kV"}
